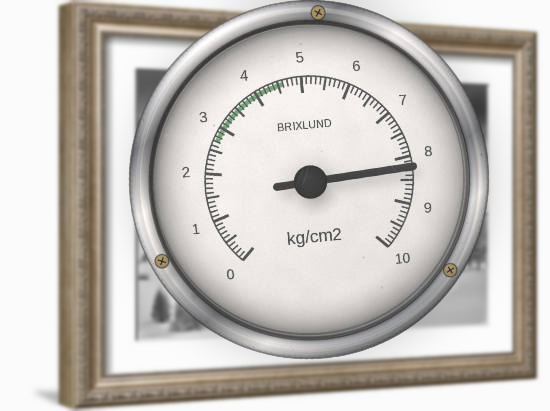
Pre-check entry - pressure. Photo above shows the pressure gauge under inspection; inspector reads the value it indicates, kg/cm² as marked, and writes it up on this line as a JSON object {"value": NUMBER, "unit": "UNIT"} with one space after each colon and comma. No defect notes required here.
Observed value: {"value": 8.2, "unit": "kg/cm²"}
